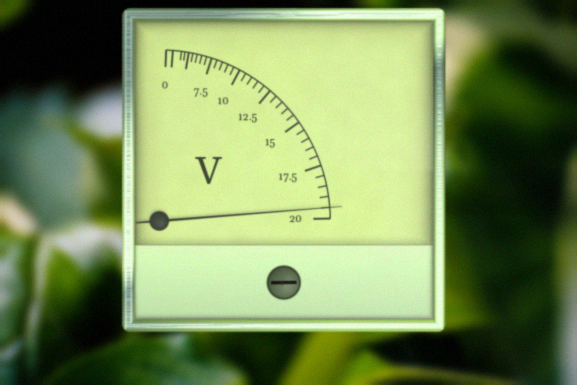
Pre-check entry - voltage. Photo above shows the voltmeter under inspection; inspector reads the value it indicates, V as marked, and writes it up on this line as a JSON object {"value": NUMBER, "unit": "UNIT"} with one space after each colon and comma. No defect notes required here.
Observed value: {"value": 19.5, "unit": "V"}
